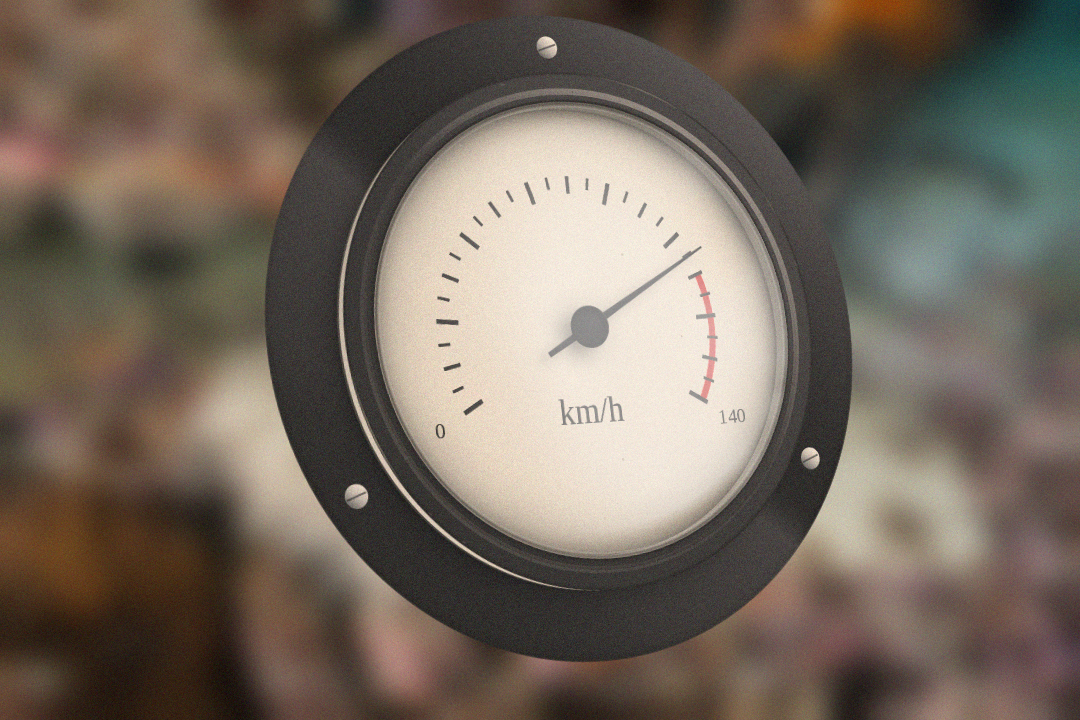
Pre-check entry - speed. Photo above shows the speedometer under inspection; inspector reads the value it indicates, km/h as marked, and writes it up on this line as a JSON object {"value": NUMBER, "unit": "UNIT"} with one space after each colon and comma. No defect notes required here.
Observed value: {"value": 105, "unit": "km/h"}
